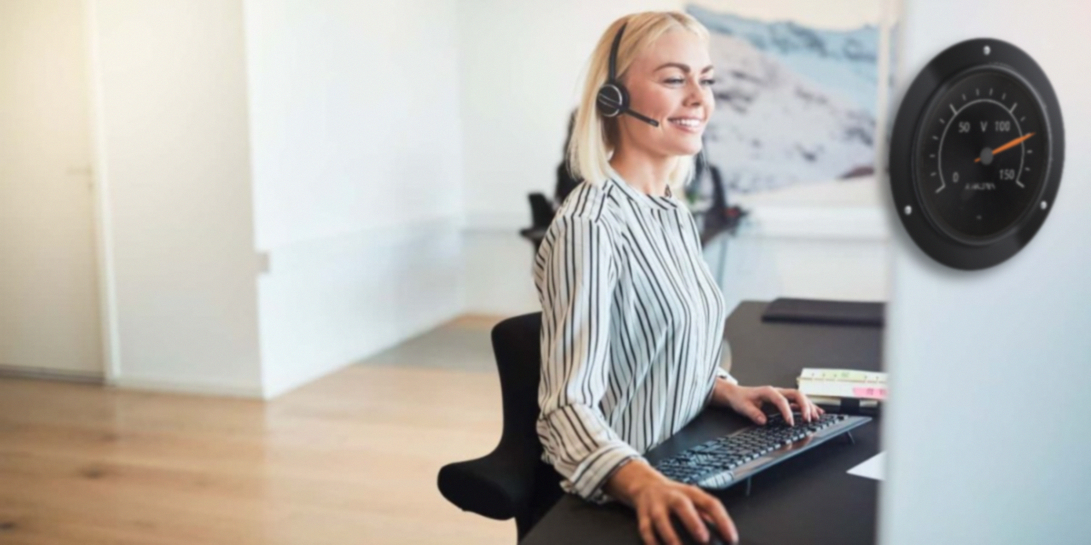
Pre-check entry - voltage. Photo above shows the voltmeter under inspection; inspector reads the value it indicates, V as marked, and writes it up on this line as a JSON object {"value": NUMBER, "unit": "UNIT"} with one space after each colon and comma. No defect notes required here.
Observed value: {"value": 120, "unit": "V"}
